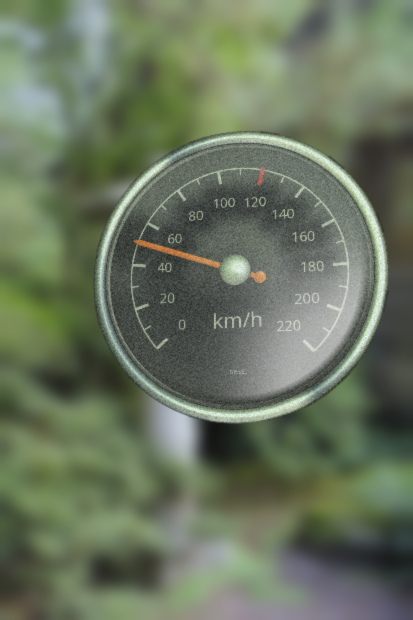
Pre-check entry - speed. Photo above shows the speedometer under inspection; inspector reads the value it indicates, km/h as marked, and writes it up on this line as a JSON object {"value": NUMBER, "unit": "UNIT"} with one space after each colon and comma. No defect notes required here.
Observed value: {"value": 50, "unit": "km/h"}
